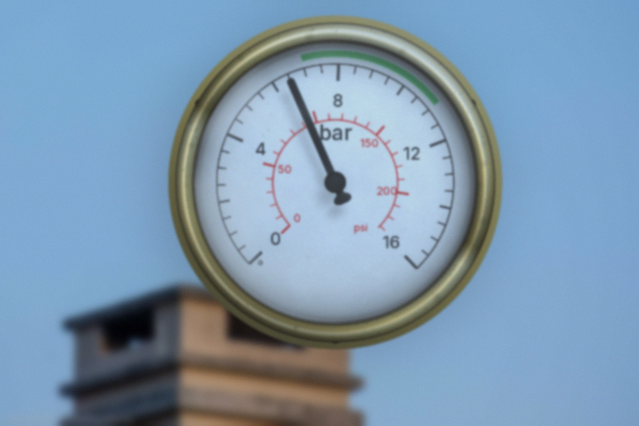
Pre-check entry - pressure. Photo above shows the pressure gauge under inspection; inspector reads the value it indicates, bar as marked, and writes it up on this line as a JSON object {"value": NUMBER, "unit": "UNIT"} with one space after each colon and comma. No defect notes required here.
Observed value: {"value": 6.5, "unit": "bar"}
